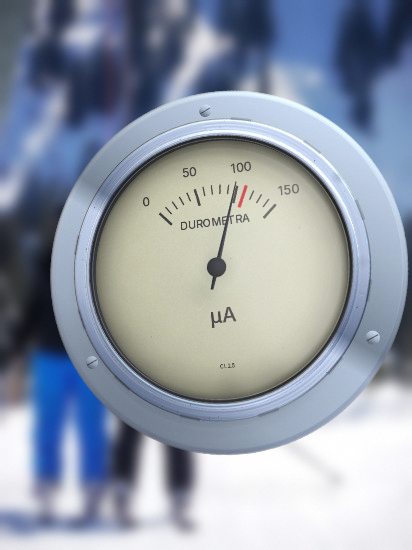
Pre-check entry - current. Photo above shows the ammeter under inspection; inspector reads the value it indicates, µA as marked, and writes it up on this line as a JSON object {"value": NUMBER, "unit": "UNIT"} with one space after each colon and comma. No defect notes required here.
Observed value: {"value": 100, "unit": "µA"}
